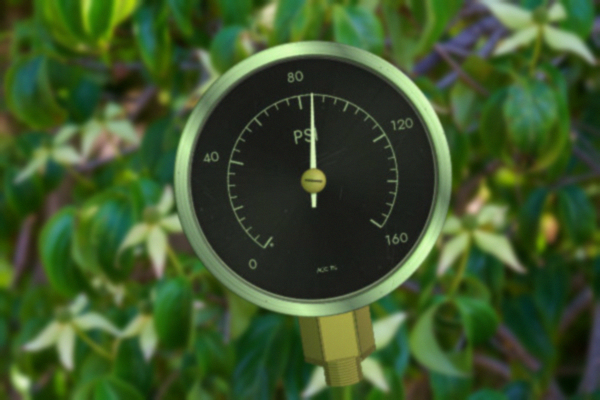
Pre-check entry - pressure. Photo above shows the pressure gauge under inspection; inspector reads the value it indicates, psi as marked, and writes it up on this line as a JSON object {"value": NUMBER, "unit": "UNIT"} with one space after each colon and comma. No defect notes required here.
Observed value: {"value": 85, "unit": "psi"}
